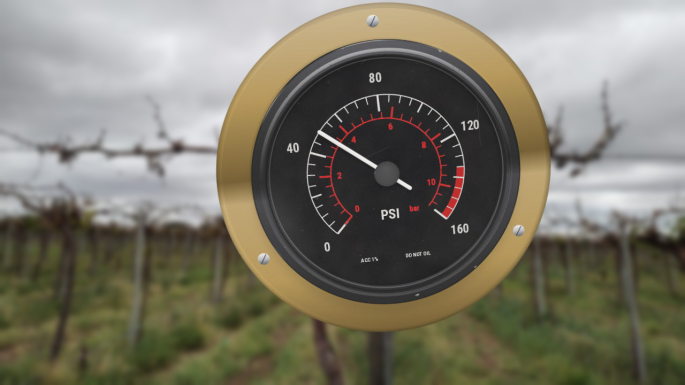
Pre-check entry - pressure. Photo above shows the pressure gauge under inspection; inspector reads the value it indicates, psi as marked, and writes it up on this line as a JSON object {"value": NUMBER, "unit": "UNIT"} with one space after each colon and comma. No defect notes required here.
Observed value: {"value": 50, "unit": "psi"}
